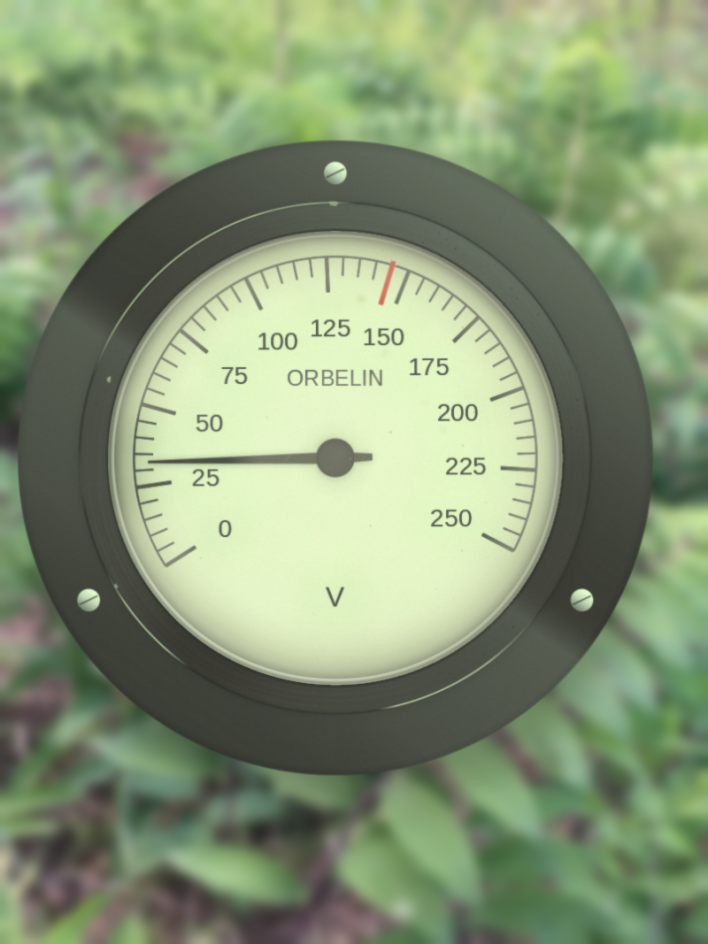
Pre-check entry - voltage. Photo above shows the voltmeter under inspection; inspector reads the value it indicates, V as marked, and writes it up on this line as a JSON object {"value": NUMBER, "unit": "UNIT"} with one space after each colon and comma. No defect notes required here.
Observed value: {"value": 32.5, "unit": "V"}
